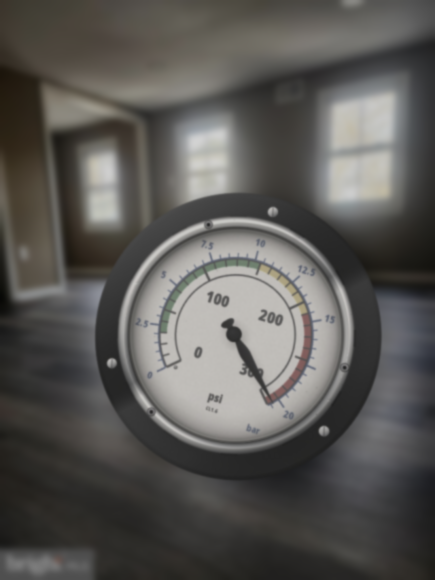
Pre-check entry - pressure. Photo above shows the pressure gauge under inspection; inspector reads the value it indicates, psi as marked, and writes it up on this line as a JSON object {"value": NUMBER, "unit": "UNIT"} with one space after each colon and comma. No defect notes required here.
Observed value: {"value": 295, "unit": "psi"}
